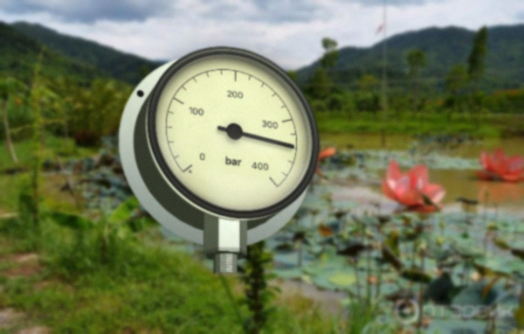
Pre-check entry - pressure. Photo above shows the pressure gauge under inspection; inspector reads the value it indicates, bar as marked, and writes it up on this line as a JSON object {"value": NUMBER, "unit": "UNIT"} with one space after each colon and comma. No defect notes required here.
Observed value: {"value": 340, "unit": "bar"}
